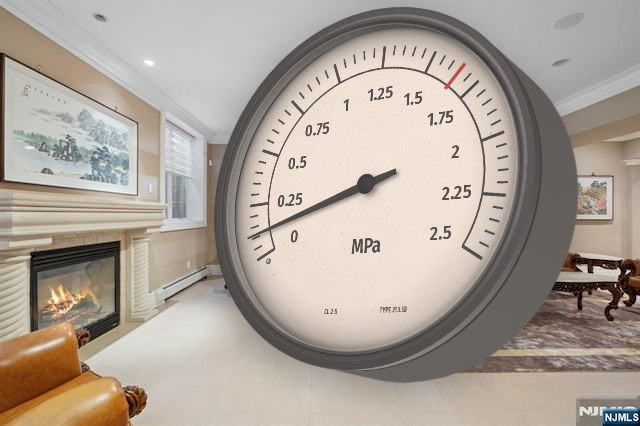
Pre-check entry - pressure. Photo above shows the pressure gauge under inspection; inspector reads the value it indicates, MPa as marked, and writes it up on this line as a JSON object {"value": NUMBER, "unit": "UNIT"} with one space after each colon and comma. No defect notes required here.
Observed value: {"value": 0.1, "unit": "MPa"}
